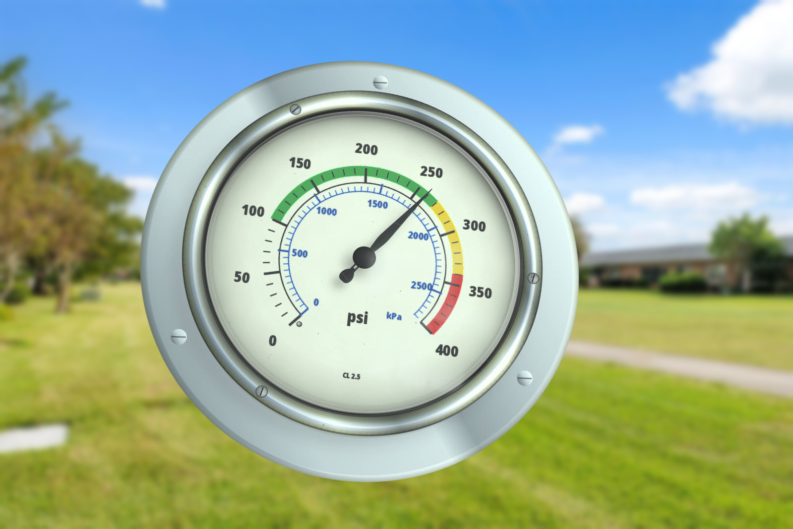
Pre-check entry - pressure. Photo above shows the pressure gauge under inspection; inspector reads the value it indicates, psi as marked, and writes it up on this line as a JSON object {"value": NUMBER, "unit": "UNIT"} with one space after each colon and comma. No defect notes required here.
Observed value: {"value": 260, "unit": "psi"}
